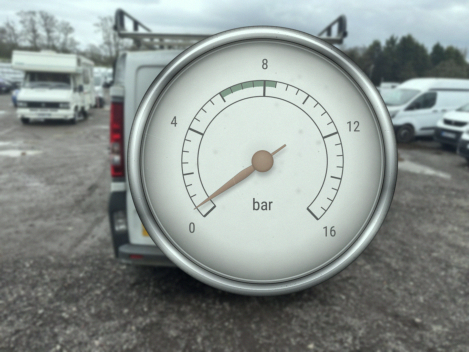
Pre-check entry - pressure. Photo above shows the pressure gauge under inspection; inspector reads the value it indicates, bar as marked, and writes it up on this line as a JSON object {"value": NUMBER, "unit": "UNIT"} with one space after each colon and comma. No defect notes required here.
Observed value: {"value": 0.5, "unit": "bar"}
